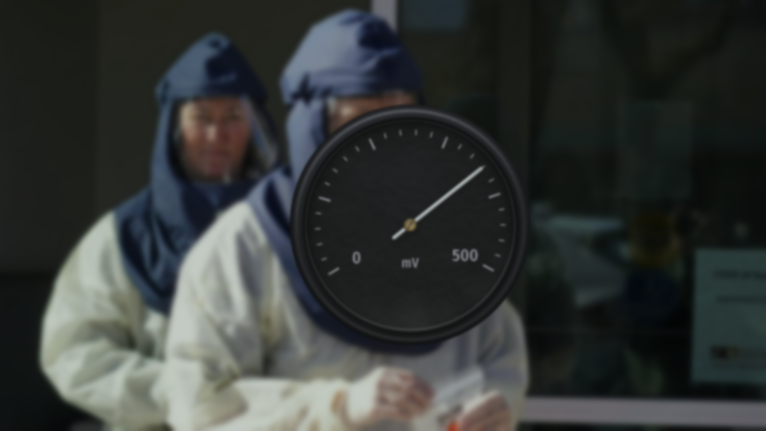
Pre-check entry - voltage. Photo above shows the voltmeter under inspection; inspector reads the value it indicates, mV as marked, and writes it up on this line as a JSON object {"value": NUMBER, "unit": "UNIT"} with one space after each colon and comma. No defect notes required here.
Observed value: {"value": 360, "unit": "mV"}
